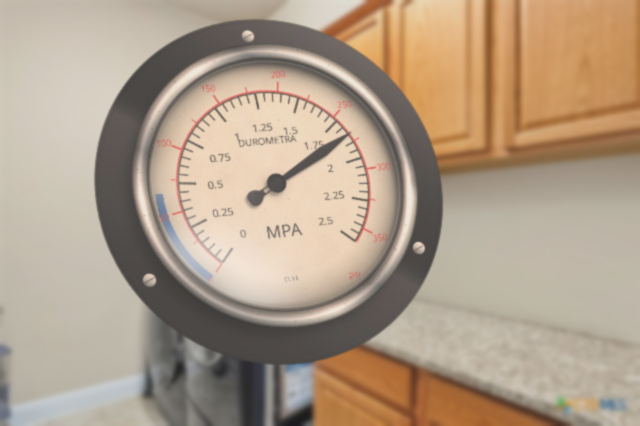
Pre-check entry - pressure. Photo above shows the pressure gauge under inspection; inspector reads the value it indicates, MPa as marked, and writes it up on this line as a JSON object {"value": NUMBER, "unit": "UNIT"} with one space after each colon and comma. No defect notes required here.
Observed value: {"value": 1.85, "unit": "MPa"}
